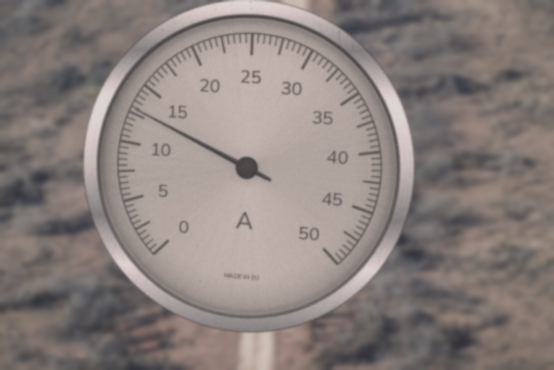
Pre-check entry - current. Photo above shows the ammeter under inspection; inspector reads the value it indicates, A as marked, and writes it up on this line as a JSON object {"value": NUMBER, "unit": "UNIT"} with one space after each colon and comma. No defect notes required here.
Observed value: {"value": 13, "unit": "A"}
